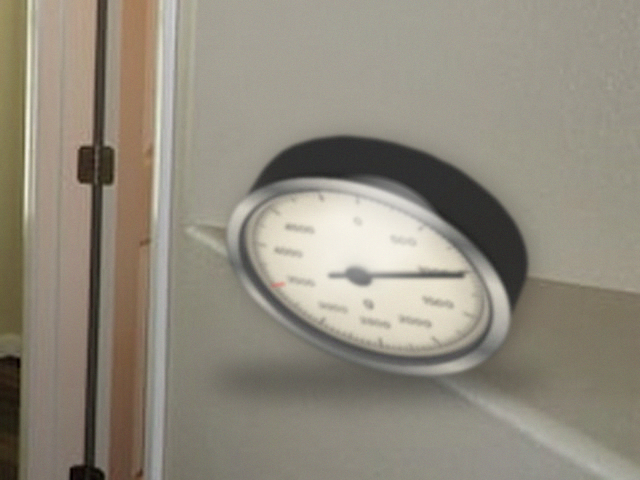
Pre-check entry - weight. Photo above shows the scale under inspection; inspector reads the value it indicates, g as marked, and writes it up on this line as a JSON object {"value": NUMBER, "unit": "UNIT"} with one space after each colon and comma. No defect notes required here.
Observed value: {"value": 1000, "unit": "g"}
